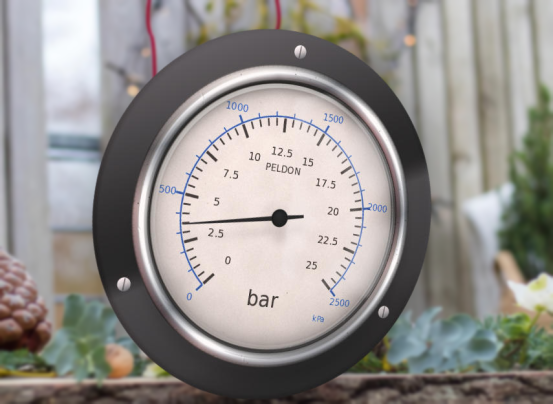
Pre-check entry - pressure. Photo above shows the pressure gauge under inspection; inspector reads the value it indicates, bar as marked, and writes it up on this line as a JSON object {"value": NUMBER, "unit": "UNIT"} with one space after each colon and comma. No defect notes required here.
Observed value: {"value": 3.5, "unit": "bar"}
